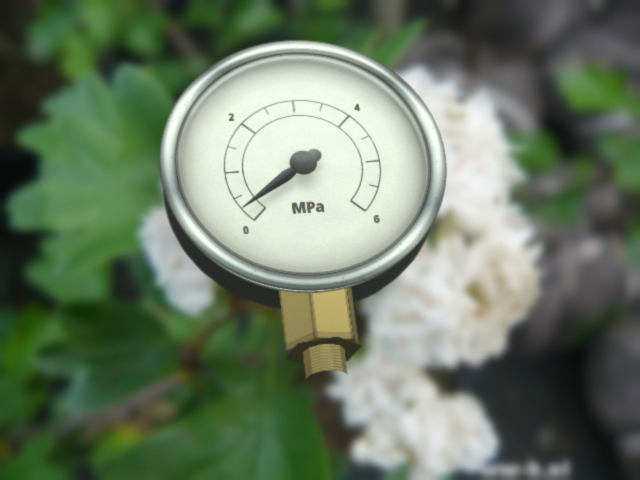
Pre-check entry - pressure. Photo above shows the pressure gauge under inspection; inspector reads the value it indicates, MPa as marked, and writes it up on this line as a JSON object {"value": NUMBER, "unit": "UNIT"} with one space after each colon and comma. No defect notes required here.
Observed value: {"value": 0.25, "unit": "MPa"}
